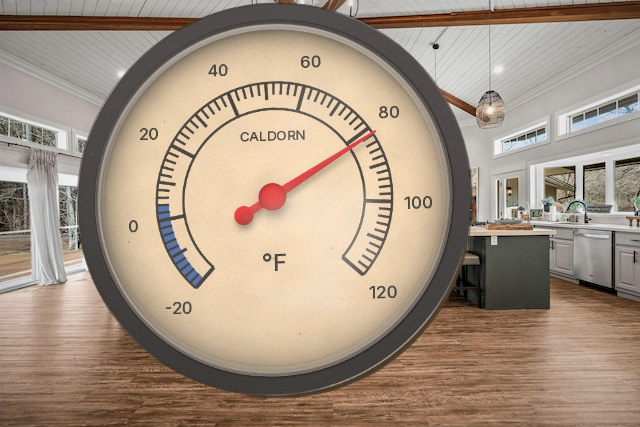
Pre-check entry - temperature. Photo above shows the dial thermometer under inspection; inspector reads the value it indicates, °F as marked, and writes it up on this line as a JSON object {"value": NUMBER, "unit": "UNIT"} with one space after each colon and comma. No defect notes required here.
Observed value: {"value": 82, "unit": "°F"}
